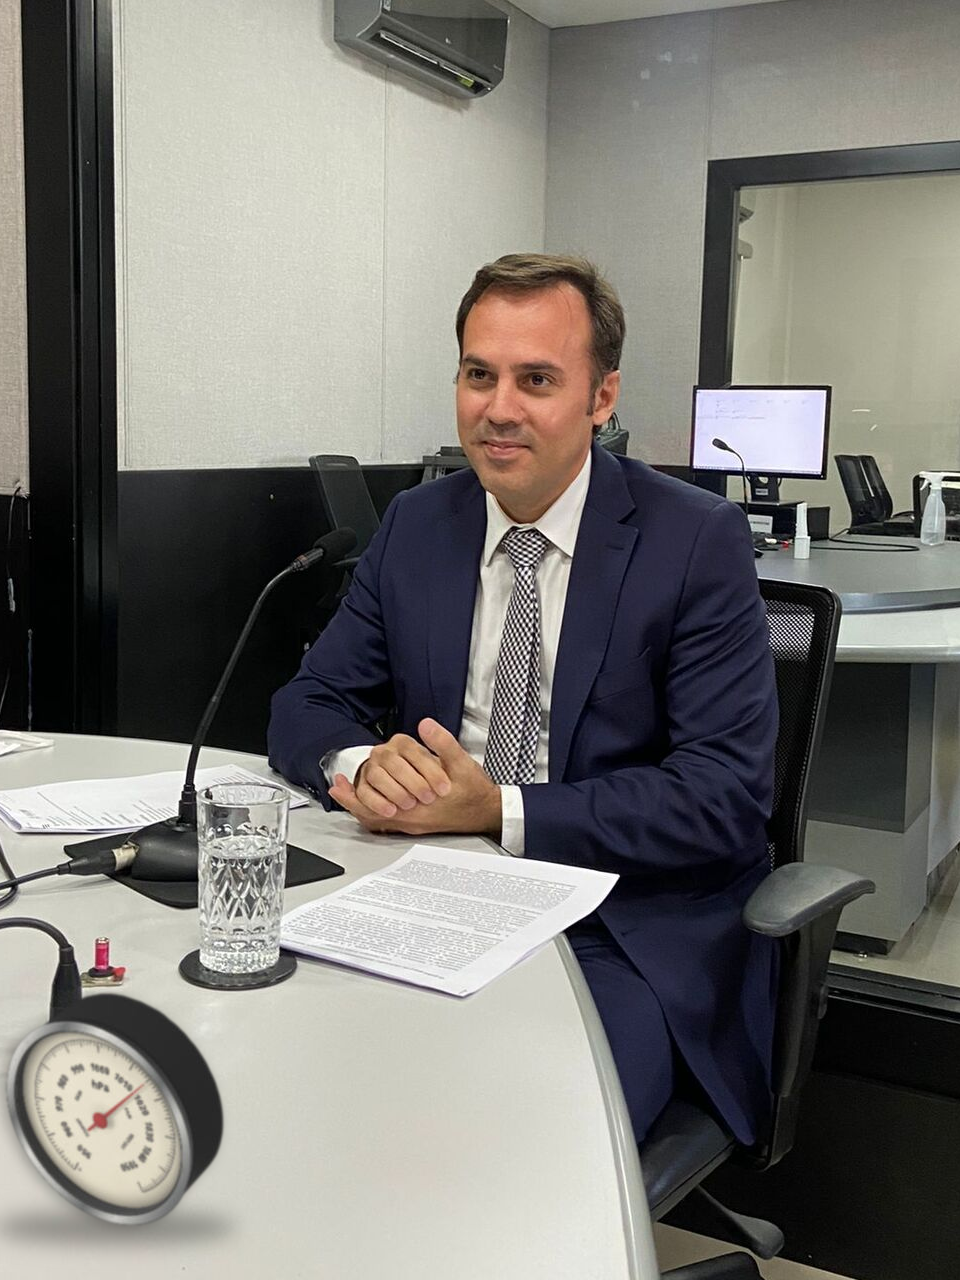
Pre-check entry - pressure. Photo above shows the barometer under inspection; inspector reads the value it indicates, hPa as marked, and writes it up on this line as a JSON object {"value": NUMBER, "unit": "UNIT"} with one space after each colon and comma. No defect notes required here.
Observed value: {"value": 1015, "unit": "hPa"}
